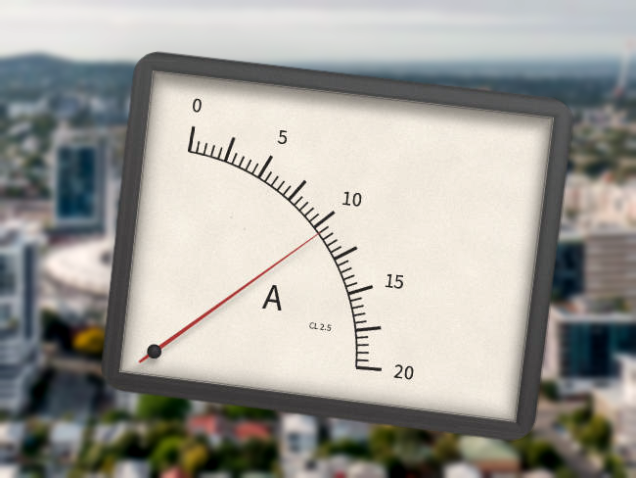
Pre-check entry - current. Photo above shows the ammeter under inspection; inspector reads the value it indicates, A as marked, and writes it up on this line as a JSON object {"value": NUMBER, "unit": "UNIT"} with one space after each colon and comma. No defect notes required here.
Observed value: {"value": 10.5, "unit": "A"}
